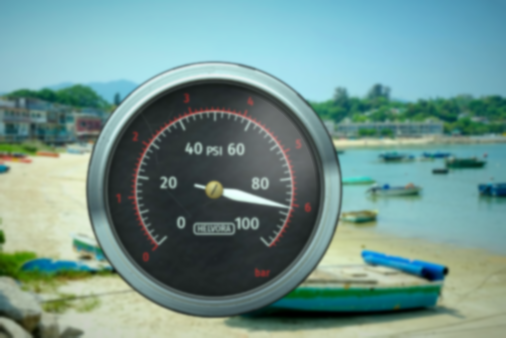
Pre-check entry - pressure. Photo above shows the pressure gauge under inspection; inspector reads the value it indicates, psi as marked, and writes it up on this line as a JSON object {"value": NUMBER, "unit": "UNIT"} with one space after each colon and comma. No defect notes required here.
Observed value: {"value": 88, "unit": "psi"}
